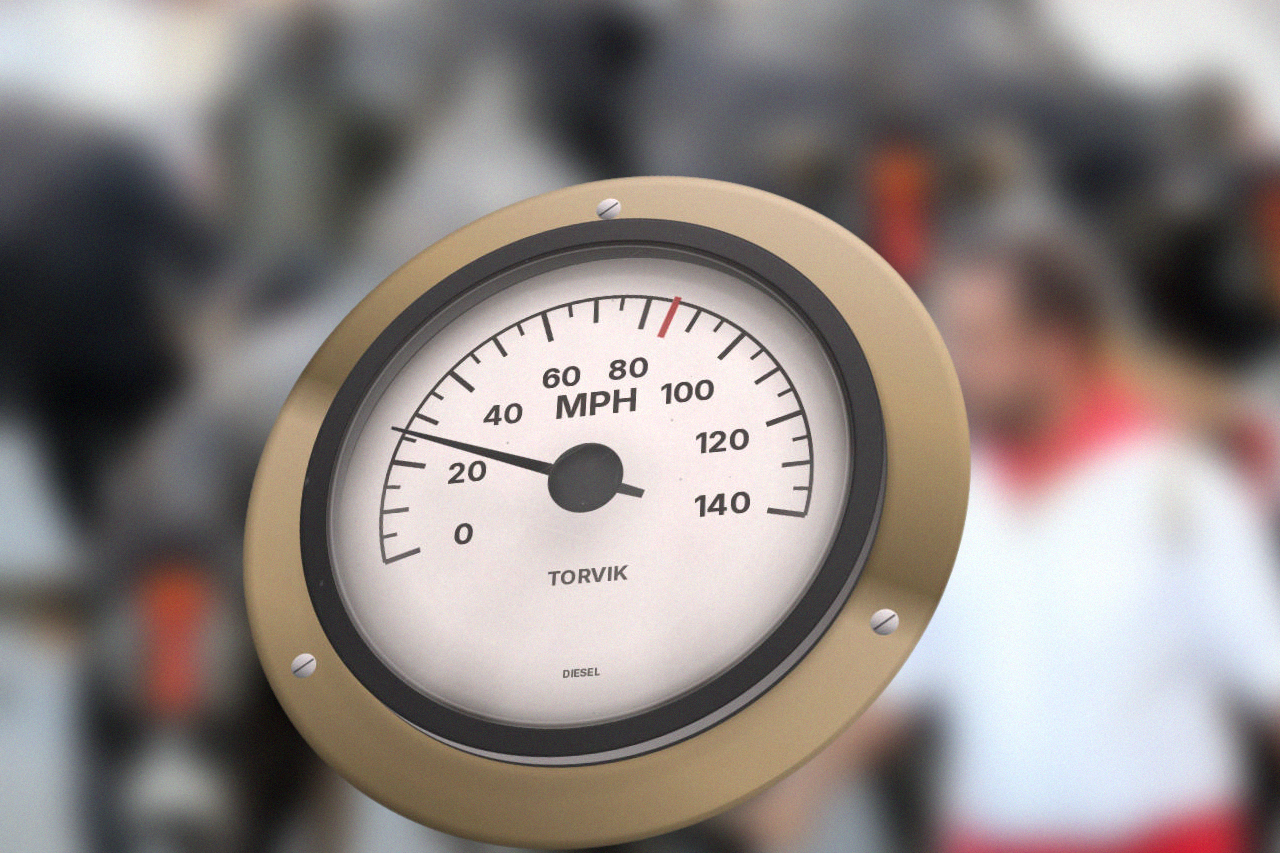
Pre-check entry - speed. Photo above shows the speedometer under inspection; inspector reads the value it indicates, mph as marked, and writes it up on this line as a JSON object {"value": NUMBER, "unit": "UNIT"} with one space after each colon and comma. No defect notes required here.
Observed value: {"value": 25, "unit": "mph"}
